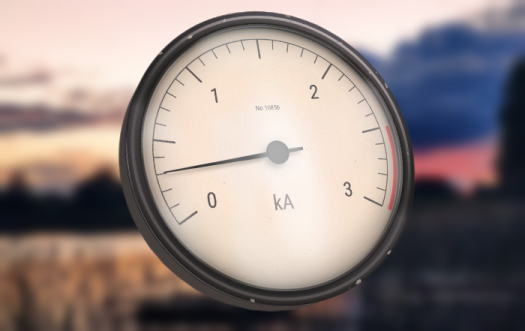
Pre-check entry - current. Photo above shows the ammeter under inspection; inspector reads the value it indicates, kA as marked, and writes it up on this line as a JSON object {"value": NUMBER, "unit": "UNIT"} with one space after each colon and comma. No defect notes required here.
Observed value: {"value": 0.3, "unit": "kA"}
